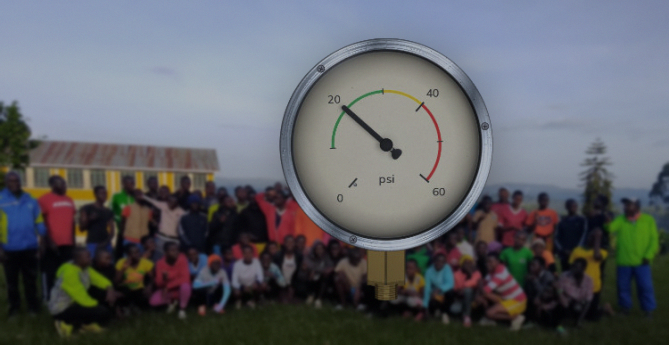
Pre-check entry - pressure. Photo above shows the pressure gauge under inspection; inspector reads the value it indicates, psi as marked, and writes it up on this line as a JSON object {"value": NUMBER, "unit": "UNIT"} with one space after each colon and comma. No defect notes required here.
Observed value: {"value": 20, "unit": "psi"}
